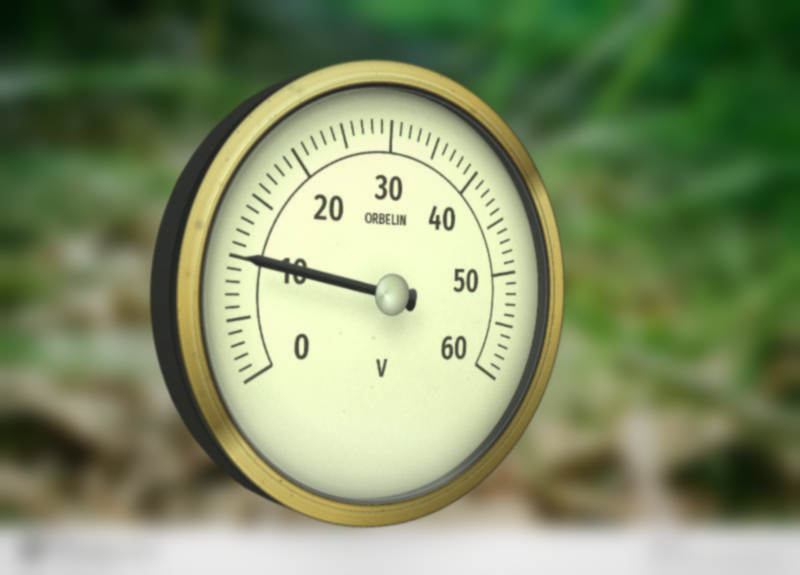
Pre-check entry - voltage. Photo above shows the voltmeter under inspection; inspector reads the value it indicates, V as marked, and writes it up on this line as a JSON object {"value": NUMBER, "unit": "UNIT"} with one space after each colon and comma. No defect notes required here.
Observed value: {"value": 10, "unit": "V"}
